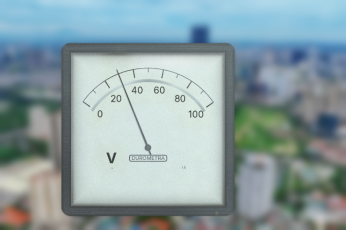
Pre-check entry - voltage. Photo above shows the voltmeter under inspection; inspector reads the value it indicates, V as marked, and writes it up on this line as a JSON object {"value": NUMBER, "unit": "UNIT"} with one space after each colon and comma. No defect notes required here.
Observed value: {"value": 30, "unit": "V"}
